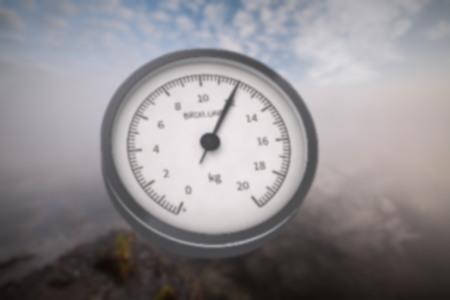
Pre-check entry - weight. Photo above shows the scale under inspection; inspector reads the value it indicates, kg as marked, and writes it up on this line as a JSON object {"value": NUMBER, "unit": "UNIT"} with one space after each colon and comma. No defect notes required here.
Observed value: {"value": 12, "unit": "kg"}
